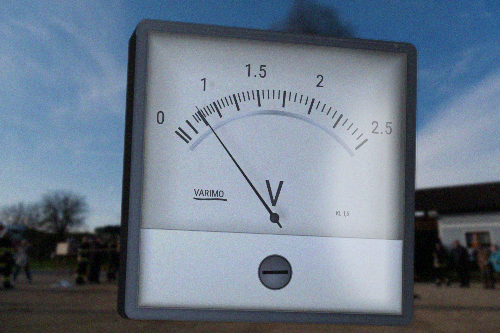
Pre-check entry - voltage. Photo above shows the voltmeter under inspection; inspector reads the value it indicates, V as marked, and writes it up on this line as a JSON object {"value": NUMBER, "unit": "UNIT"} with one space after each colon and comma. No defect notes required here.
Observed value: {"value": 0.75, "unit": "V"}
